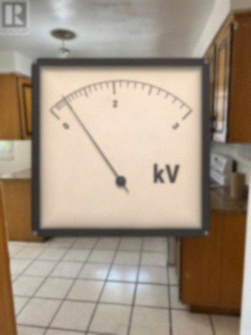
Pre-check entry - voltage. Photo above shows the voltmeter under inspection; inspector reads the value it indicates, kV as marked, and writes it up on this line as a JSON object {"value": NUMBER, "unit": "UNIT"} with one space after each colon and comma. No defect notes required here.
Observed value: {"value": 1, "unit": "kV"}
